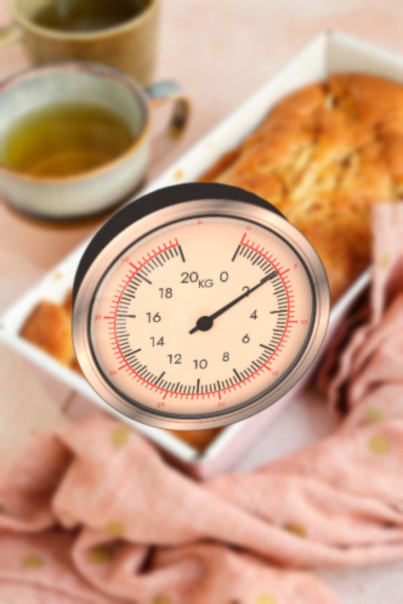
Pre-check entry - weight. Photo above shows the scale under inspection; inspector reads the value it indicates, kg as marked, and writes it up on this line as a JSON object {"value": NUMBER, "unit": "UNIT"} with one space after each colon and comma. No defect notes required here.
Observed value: {"value": 2, "unit": "kg"}
